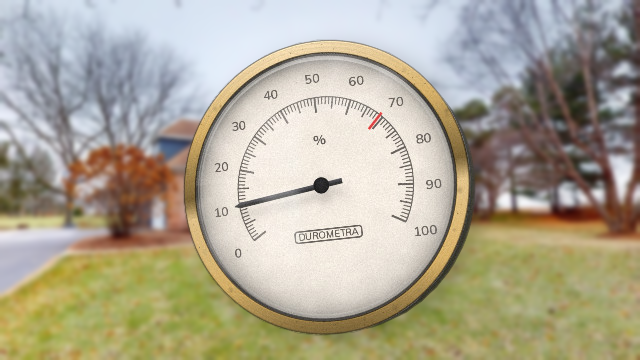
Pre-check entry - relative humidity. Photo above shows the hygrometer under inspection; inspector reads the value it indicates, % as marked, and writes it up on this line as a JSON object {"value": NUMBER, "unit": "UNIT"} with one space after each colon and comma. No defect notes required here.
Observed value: {"value": 10, "unit": "%"}
